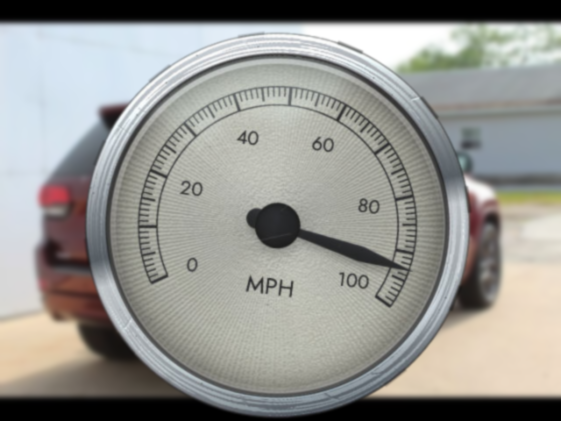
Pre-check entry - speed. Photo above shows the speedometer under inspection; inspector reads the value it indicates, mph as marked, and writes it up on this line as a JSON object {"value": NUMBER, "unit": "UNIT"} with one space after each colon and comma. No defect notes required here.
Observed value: {"value": 93, "unit": "mph"}
